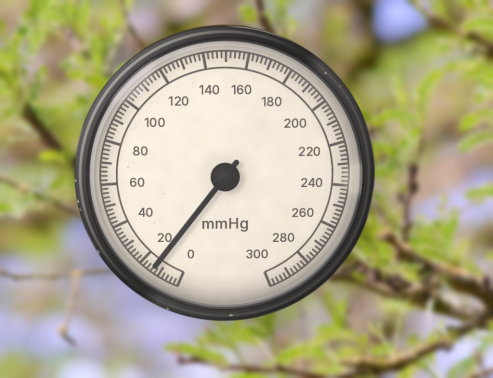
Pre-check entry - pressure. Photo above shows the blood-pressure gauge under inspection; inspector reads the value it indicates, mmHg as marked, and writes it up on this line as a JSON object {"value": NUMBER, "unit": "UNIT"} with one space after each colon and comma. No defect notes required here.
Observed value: {"value": 14, "unit": "mmHg"}
